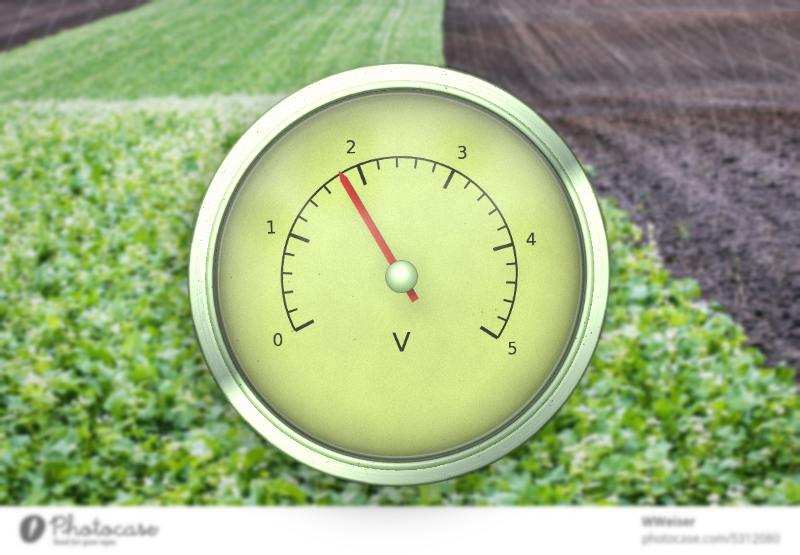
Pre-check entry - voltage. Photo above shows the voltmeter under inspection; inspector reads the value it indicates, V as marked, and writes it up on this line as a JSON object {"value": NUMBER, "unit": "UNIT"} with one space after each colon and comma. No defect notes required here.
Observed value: {"value": 1.8, "unit": "V"}
